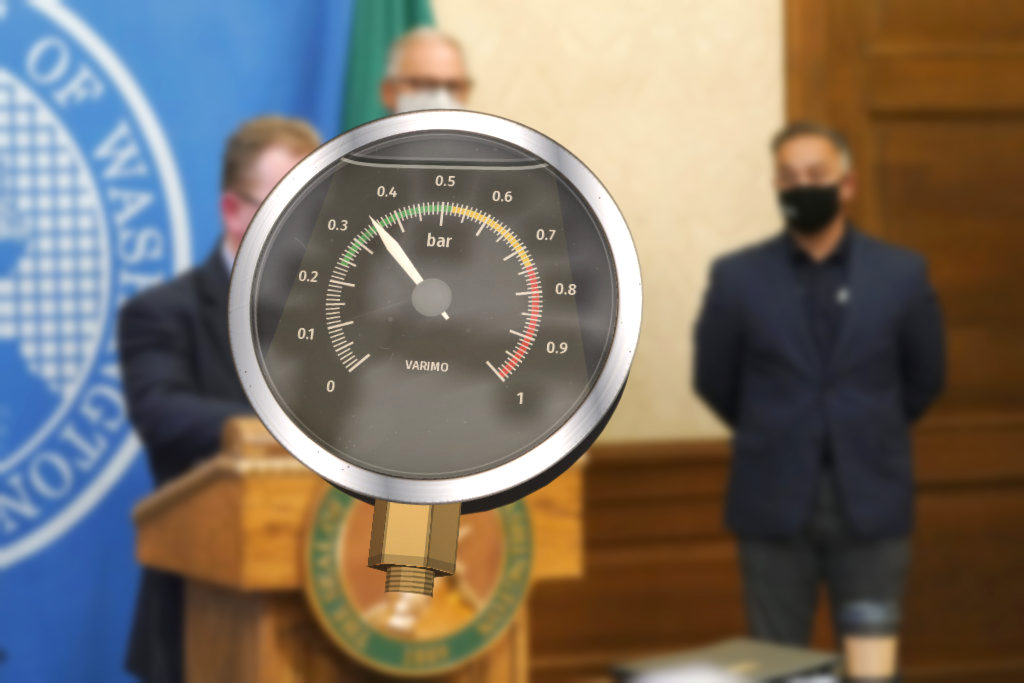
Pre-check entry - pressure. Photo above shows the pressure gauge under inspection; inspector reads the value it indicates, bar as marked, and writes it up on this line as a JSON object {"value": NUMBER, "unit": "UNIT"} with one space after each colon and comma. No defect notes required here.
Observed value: {"value": 0.35, "unit": "bar"}
